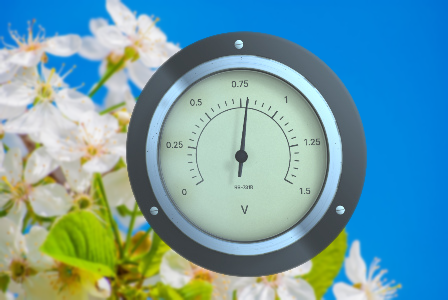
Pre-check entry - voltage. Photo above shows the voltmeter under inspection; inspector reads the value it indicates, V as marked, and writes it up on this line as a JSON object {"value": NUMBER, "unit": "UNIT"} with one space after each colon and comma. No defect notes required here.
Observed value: {"value": 0.8, "unit": "V"}
